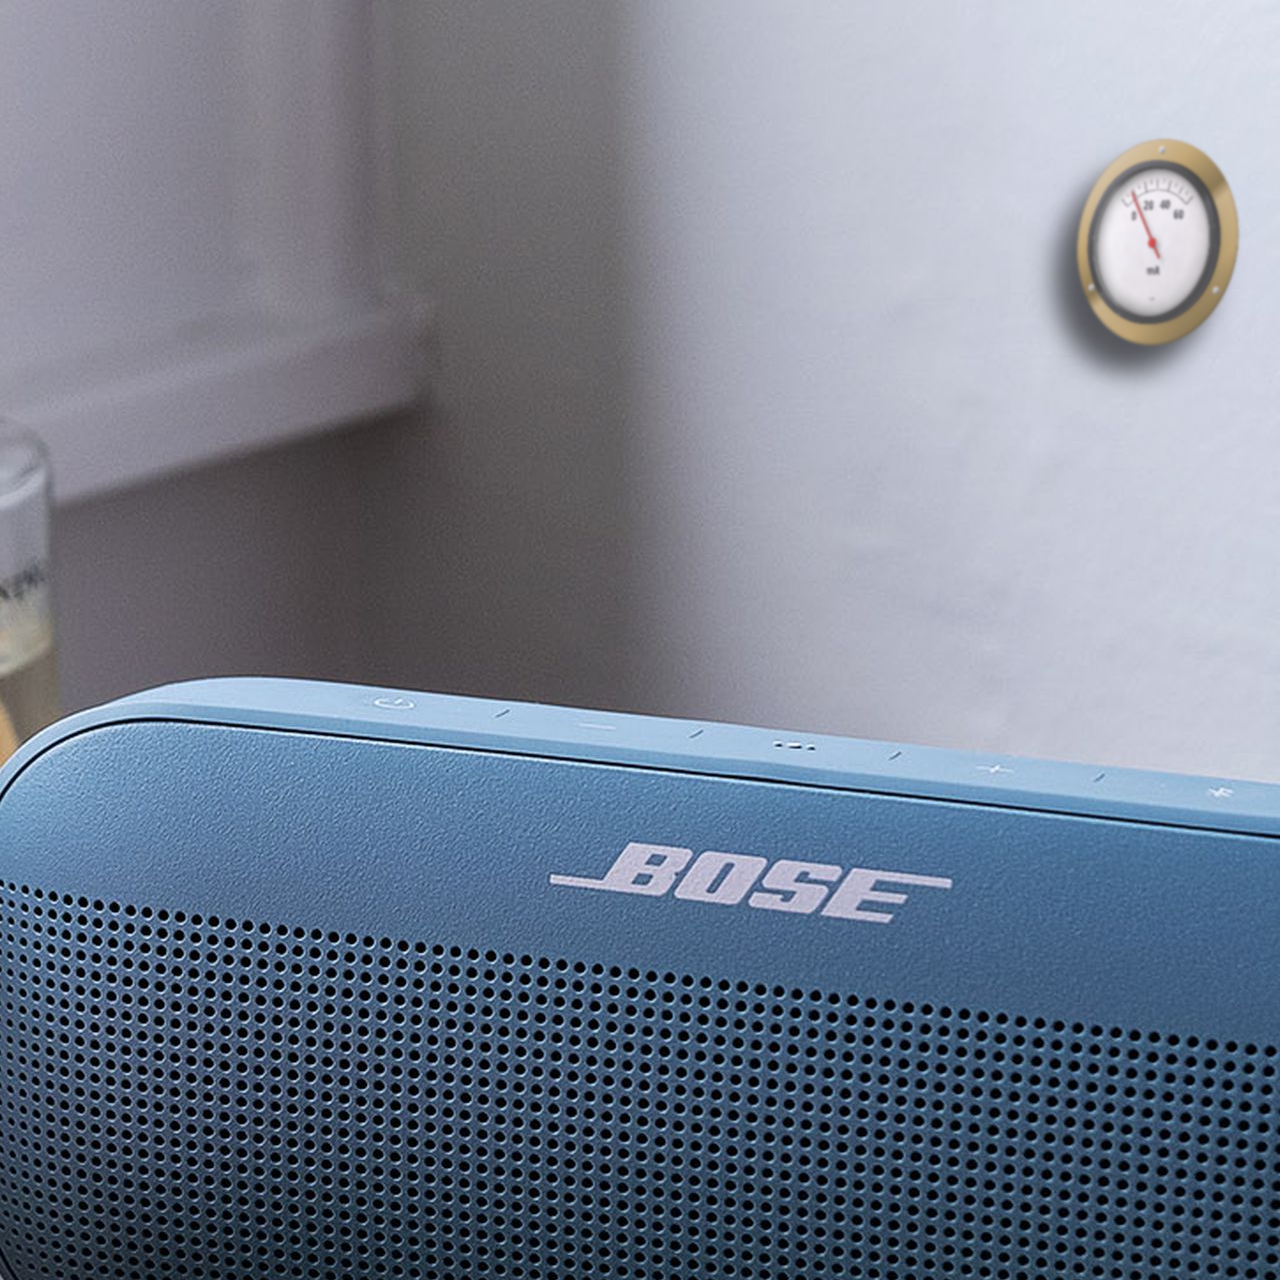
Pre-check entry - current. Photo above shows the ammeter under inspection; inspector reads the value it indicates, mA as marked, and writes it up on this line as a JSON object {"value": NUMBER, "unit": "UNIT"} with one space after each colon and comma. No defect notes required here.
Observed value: {"value": 10, "unit": "mA"}
